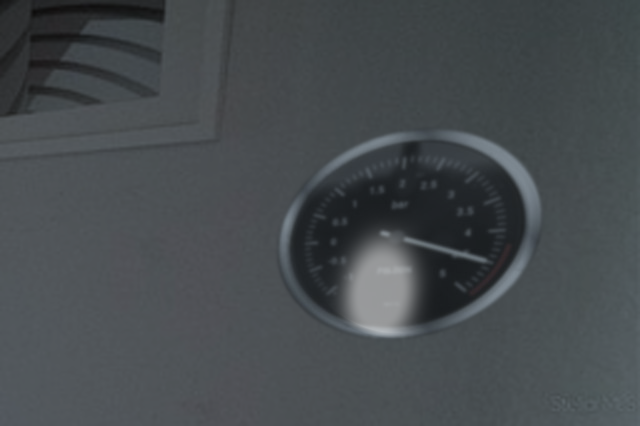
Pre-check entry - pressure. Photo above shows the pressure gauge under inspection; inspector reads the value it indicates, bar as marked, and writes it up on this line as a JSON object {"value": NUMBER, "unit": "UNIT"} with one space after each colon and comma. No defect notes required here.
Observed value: {"value": 4.5, "unit": "bar"}
